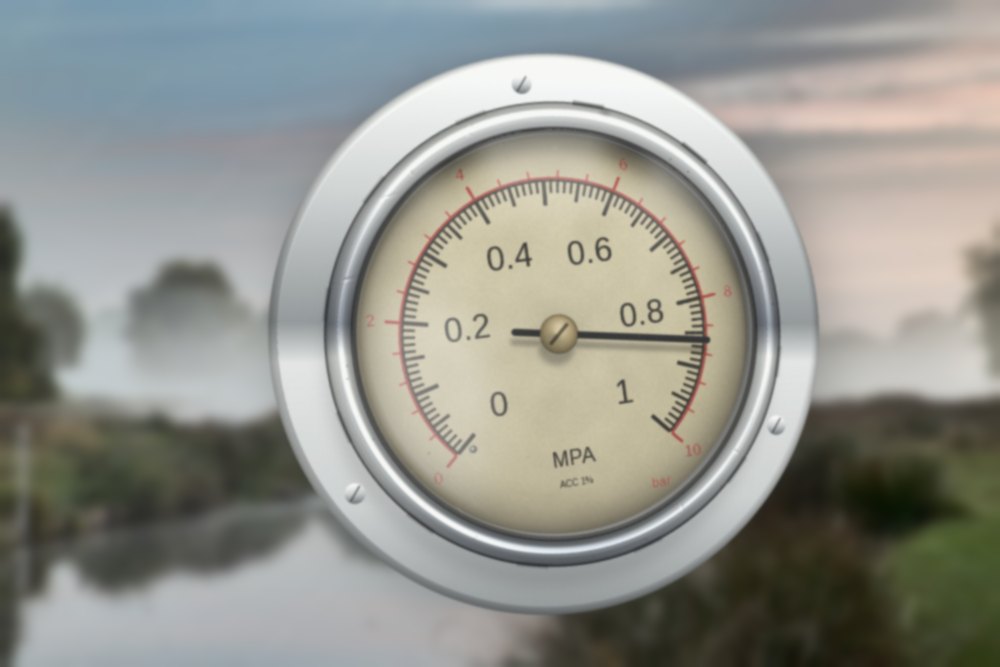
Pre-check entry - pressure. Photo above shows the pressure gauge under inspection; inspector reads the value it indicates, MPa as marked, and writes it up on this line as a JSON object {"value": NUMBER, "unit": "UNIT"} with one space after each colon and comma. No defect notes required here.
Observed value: {"value": 0.86, "unit": "MPa"}
